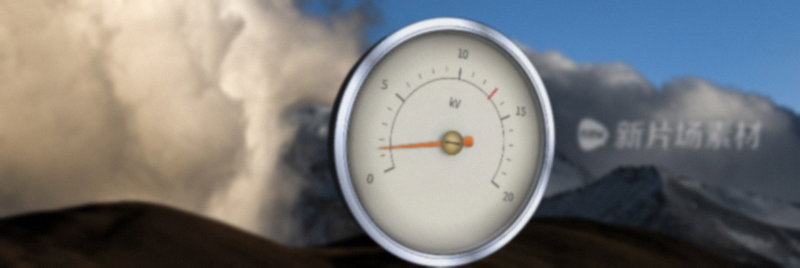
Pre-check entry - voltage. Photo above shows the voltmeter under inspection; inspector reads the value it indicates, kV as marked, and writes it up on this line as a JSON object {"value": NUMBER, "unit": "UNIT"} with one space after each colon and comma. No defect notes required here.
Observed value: {"value": 1.5, "unit": "kV"}
